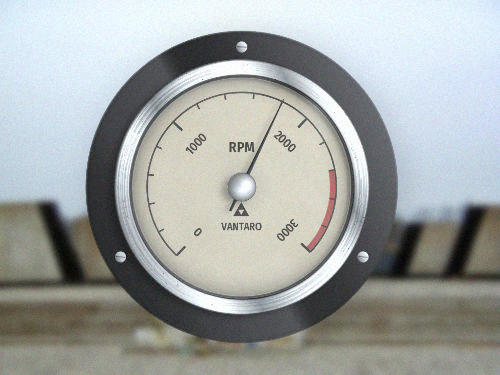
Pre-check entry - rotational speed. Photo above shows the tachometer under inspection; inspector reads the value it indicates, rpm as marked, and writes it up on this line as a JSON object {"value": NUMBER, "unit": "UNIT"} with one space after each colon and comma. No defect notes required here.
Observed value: {"value": 1800, "unit": "rpm"}
